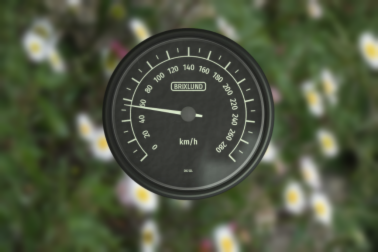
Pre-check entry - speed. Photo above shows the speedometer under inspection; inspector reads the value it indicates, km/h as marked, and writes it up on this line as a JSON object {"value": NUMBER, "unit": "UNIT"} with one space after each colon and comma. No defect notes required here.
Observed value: {"value": 55, "unit": "km/h"}
